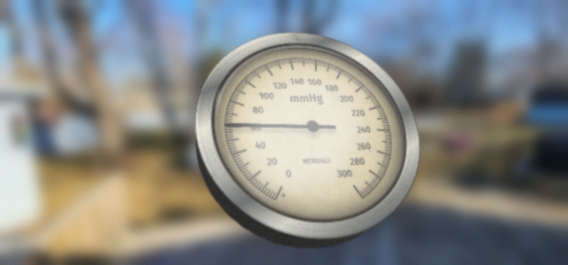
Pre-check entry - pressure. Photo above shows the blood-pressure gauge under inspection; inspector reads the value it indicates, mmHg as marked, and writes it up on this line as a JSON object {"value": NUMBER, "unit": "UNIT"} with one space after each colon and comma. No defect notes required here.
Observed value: {"value": 60, "unit": "mmHg"}
